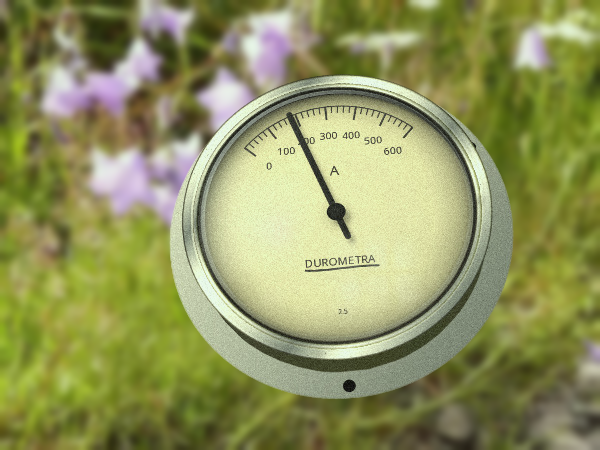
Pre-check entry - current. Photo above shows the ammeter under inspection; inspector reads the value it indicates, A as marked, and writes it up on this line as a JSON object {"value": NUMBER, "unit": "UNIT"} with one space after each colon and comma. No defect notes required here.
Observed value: {"value": 180, "unit": "A"}
